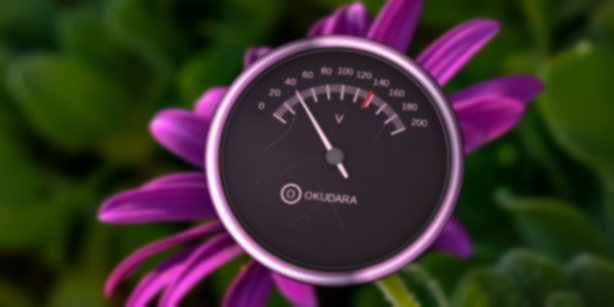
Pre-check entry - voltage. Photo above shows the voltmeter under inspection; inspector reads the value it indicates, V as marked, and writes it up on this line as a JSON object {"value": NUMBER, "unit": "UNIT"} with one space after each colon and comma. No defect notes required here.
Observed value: {"value": 40, "unit": "V"}
